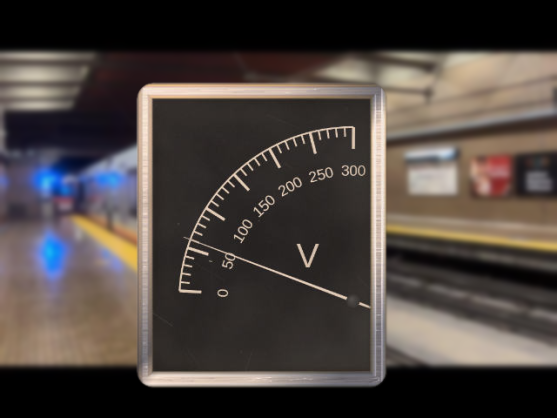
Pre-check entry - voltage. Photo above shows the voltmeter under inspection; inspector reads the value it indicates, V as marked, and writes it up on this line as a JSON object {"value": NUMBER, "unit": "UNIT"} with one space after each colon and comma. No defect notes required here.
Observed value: {"value": 60, "unit": "V"}
